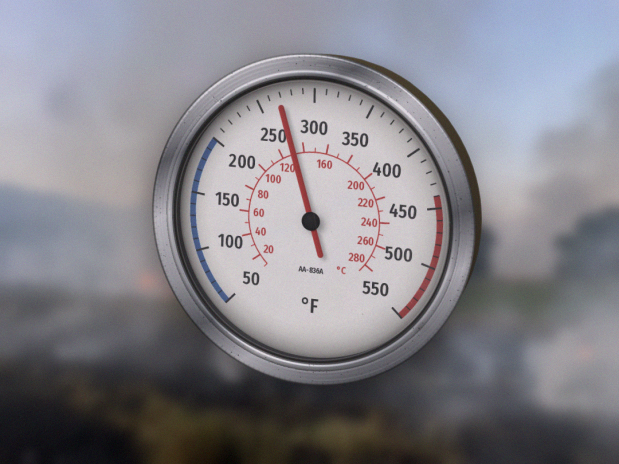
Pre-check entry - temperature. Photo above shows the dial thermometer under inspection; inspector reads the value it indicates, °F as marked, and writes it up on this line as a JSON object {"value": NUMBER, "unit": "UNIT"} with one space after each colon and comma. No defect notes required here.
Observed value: {"value": 270, "unit": "°F"}
